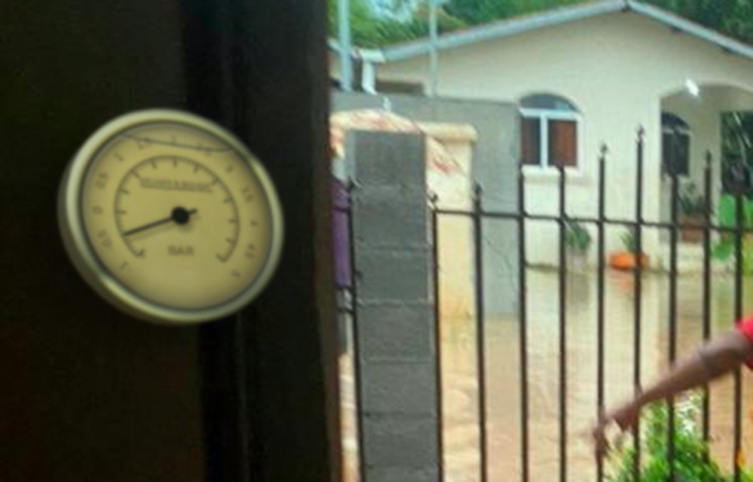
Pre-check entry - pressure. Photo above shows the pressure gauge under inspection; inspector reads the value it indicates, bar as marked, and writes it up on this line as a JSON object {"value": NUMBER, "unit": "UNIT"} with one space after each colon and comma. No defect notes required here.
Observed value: {"value": -0.5, "unit": "bar"}
